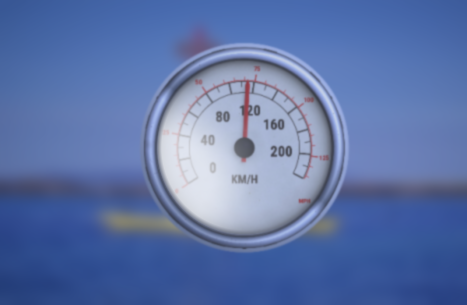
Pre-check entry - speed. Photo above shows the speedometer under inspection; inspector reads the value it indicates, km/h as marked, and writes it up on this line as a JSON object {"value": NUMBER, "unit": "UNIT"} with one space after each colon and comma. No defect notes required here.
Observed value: {"value": 115, "unit": "km/h"}
